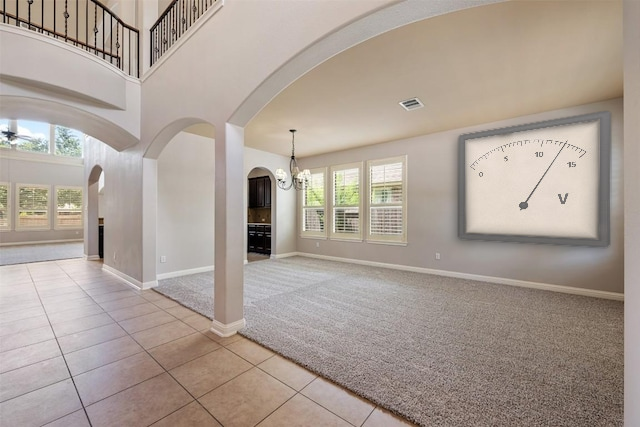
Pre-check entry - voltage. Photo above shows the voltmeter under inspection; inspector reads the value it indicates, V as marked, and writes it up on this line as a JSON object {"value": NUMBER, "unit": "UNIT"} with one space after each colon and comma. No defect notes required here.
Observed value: {"value": 12.5, "unit": "V"}
